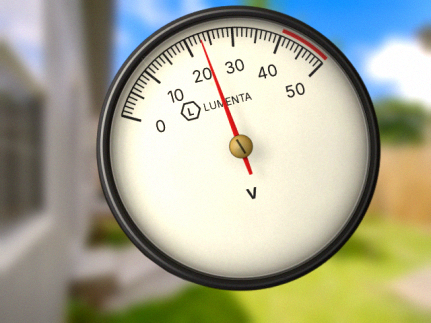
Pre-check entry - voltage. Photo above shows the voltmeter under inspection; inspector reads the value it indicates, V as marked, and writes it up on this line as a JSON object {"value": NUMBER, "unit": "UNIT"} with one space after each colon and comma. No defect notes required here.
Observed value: {"value": 23, "unit": "V"}
